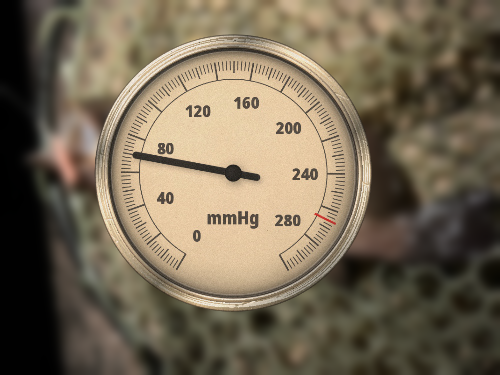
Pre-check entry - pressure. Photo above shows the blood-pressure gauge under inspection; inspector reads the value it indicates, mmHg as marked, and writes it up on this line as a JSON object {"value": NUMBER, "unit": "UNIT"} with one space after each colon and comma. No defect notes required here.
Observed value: {"value": 70, "unit": "mmHg"}
